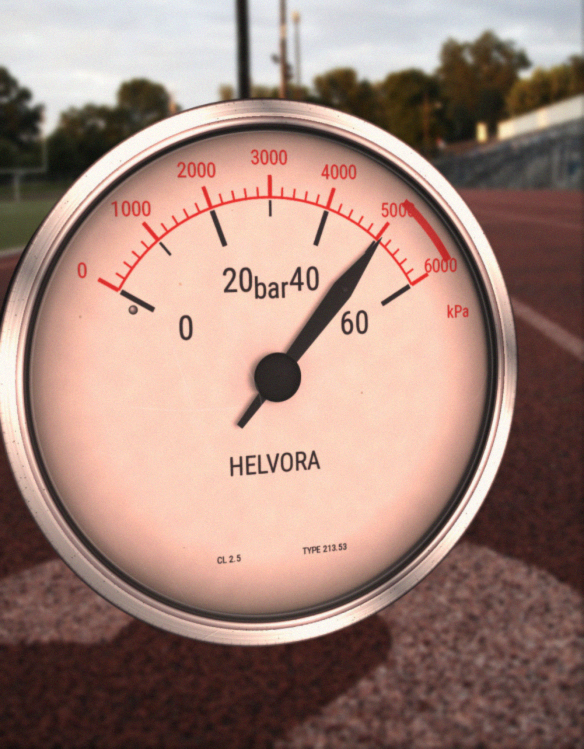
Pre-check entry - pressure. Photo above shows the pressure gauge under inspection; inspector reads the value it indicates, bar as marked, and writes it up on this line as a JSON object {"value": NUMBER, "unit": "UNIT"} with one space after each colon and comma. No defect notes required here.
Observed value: {"value": 50, "unit": "bar"}
